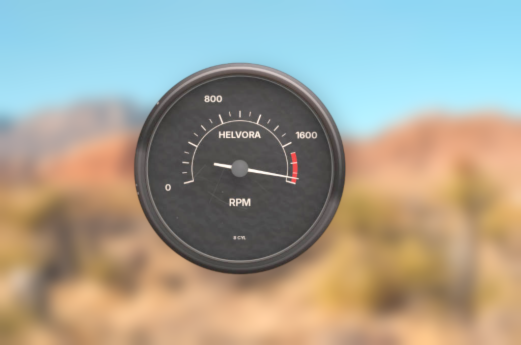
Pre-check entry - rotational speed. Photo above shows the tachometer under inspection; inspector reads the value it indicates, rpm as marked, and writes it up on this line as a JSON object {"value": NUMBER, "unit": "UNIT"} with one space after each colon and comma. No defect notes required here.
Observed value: {"value": 1950, "unit": "rpm"}
